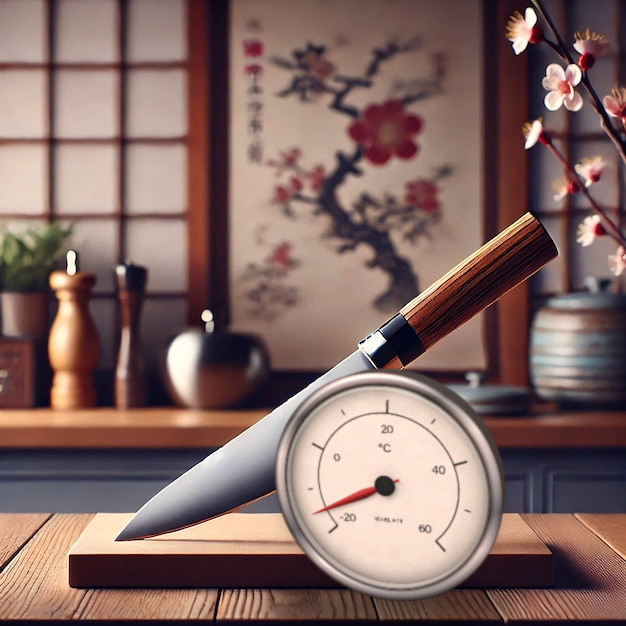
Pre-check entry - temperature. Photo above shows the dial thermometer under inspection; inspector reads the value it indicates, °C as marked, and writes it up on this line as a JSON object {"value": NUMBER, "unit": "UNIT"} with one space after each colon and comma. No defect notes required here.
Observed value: {"value": -15, "unit": "°C"}
